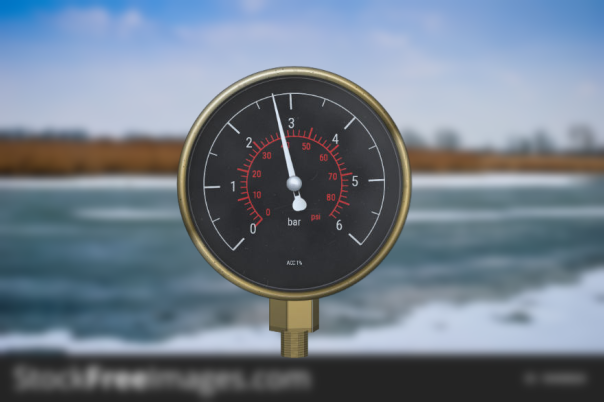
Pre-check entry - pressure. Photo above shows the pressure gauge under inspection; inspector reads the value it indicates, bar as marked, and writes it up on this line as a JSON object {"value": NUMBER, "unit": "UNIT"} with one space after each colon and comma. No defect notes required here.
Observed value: {"value": 2.75, "unit": "bar"}
